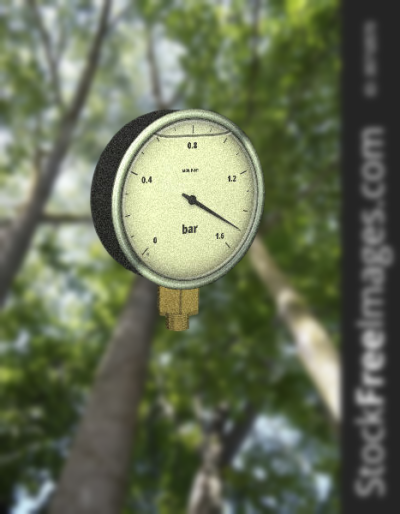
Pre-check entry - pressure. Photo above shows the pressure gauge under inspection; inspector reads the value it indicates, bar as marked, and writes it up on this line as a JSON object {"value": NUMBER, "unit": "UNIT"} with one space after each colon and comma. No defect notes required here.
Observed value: {"value": 1.5, "unit": "bar"}
